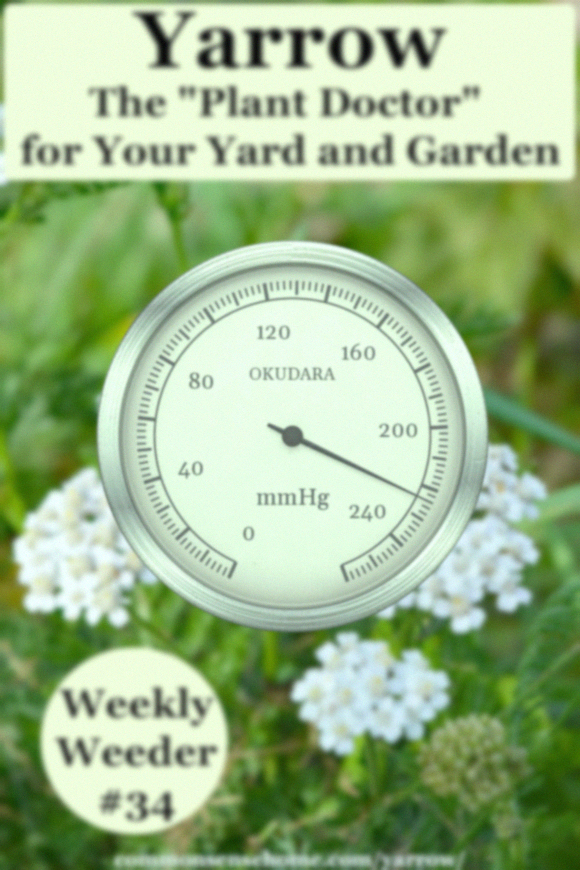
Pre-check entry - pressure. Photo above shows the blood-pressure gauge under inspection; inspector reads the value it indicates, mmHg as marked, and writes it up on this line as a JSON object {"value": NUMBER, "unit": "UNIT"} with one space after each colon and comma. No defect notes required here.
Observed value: {"value": 224, "unit": "mmHg"}
